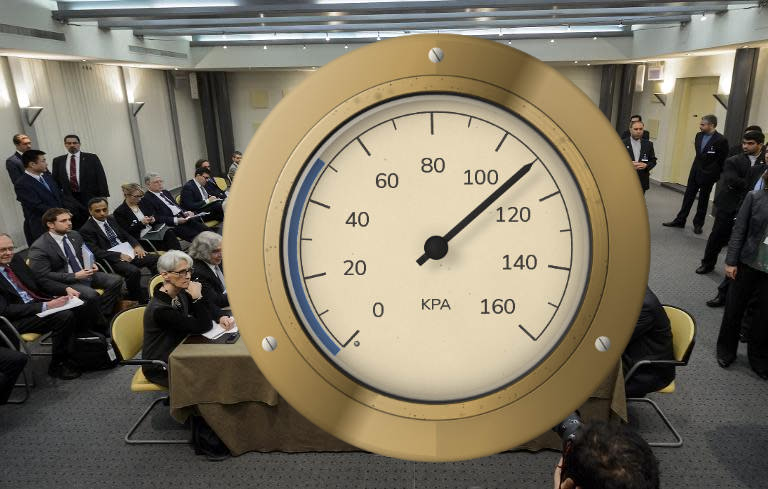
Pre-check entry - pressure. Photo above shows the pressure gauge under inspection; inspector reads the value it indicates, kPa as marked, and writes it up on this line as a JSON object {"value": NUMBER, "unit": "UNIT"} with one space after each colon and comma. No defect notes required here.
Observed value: {"value": 110, "unit": "kPa"}
